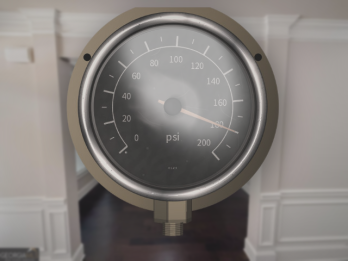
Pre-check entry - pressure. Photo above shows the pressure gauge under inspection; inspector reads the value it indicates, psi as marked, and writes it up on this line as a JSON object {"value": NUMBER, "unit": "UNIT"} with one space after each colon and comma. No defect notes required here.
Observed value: {"value": 180, "unit": "psi"}
